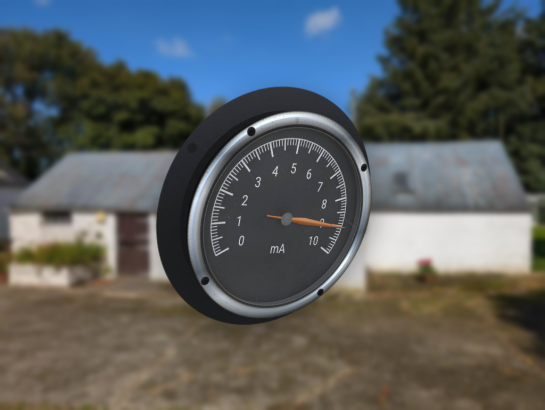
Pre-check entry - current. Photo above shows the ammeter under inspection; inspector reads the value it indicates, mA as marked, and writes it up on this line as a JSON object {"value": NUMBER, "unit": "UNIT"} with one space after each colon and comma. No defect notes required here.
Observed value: {"value": 9, "unit": "mA"}
